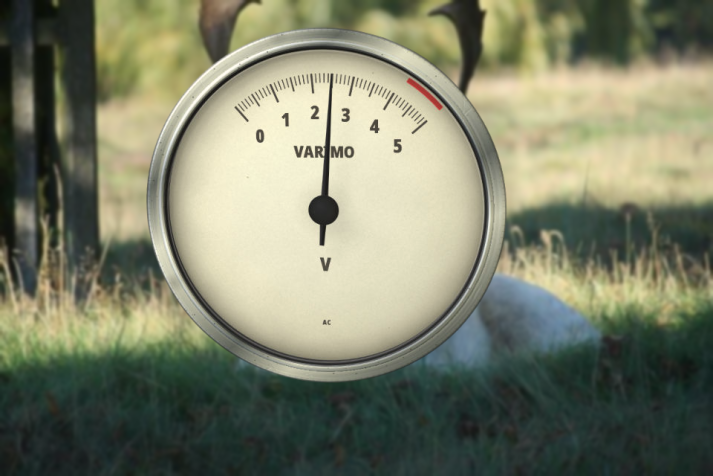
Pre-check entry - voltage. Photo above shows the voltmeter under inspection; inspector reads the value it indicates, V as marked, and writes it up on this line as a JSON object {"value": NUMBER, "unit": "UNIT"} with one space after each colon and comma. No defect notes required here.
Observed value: {"value": 2.5, "unit": "V"}
